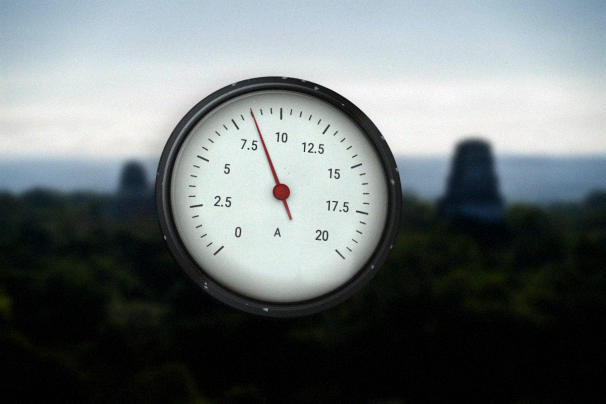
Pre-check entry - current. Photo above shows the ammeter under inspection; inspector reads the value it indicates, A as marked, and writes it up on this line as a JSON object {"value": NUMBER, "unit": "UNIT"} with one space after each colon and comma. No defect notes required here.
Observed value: {"value": 8.5, "unit": "A"}
